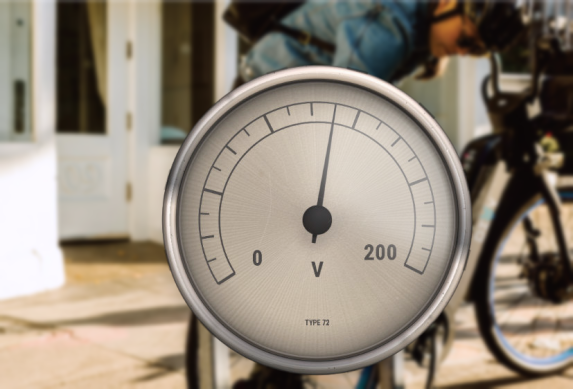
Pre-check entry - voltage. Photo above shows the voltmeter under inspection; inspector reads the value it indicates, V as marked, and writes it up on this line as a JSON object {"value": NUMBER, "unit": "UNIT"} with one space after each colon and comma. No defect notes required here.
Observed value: {"value": 110, "unit": "V"}
